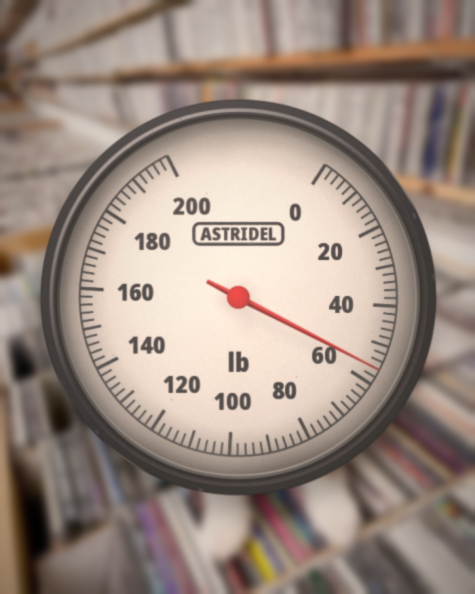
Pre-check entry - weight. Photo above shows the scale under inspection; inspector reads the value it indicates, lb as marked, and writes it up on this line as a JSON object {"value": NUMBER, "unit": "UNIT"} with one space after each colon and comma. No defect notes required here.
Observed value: {"value": 56, "unit": "lb"}
